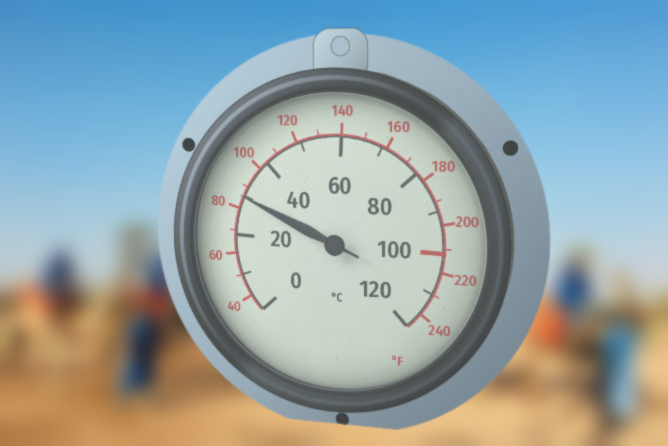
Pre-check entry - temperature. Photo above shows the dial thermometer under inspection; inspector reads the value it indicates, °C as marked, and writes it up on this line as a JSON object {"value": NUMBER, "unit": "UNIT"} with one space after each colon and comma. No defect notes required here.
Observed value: {"value": 30, "unit": "°C"}
